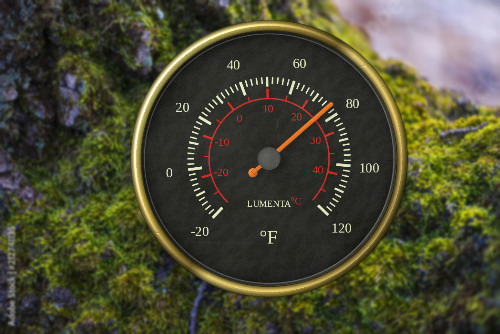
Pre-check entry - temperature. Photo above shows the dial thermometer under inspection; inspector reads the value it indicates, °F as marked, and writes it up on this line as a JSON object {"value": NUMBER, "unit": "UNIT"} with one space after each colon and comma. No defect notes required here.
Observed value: {"value": 76, "unit": "°F"}
